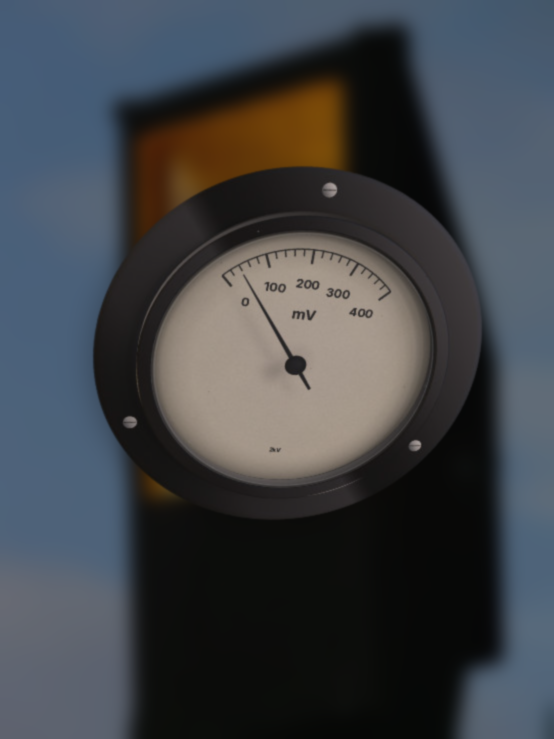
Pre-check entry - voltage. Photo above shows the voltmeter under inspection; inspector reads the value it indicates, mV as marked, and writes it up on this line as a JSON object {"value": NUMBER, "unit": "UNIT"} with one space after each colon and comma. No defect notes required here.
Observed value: {"value": 40, "unit": "mV"}
